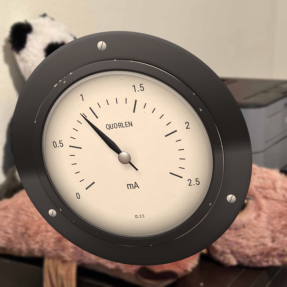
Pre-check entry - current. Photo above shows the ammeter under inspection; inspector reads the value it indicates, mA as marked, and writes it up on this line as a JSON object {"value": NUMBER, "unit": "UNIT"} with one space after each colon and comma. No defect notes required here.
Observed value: {"value": 0.9, "unit": "mA"}
